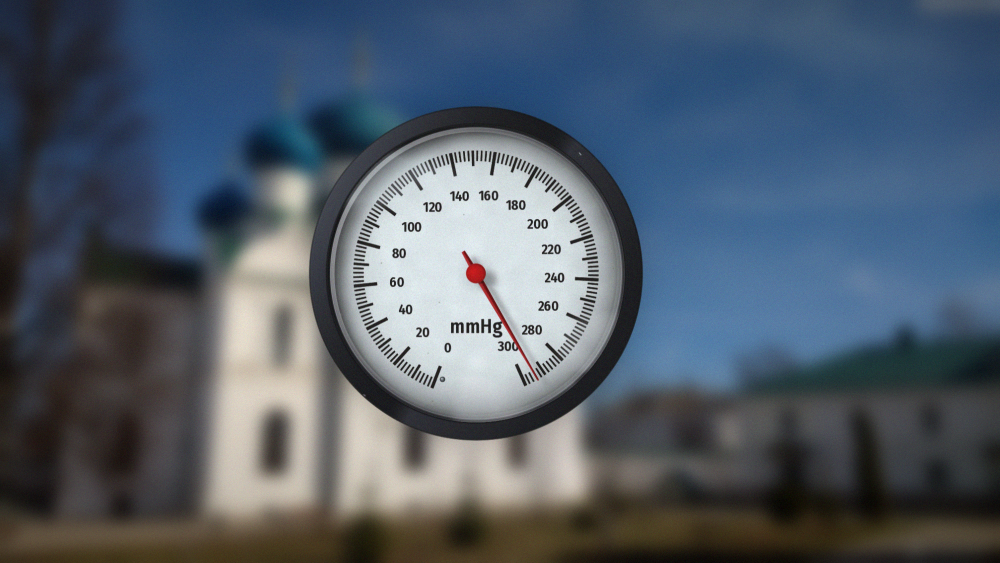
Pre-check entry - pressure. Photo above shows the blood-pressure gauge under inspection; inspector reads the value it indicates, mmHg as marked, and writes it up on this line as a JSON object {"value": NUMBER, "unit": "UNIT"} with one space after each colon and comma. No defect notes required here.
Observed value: {"value": 294, "unit": "mmHg"}
